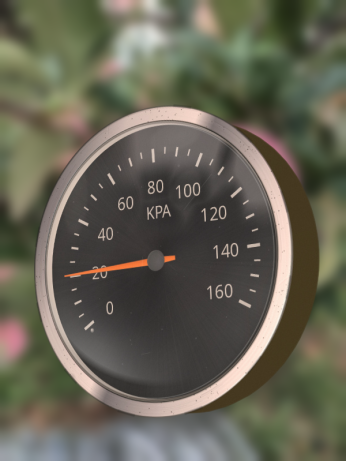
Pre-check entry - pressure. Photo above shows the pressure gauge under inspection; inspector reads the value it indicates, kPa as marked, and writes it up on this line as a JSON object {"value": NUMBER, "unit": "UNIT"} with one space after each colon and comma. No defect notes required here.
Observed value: {"value": 20, "unit": "kPa"}
